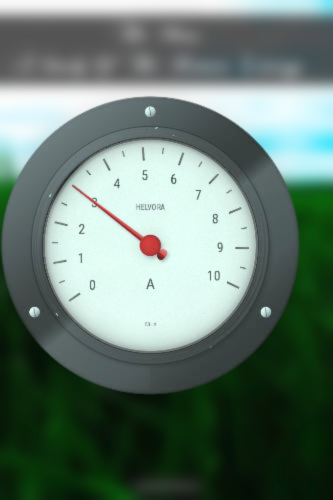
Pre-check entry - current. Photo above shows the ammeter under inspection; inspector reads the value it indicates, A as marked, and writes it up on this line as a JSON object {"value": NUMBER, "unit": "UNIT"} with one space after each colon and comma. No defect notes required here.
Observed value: {"value": 3, "unit": "A"}
